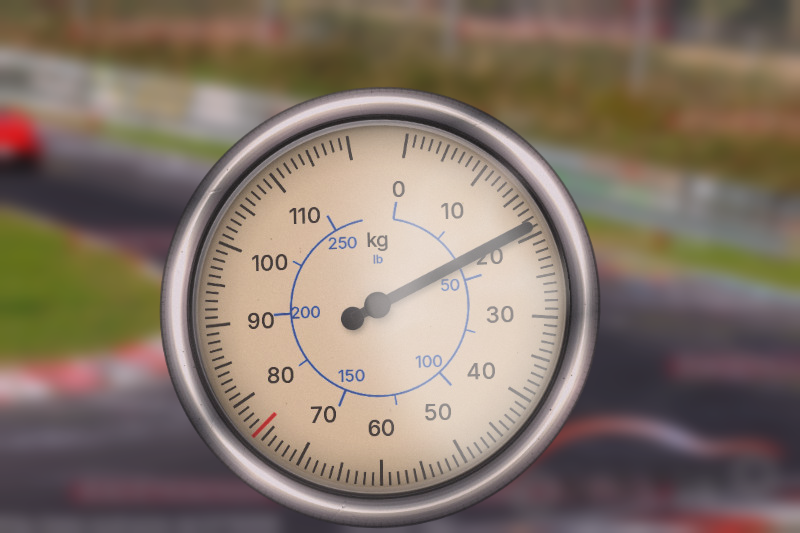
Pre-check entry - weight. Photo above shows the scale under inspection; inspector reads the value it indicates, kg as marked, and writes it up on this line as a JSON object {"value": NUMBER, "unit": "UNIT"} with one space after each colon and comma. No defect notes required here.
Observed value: {"value": 19, "unit": "kg"}
